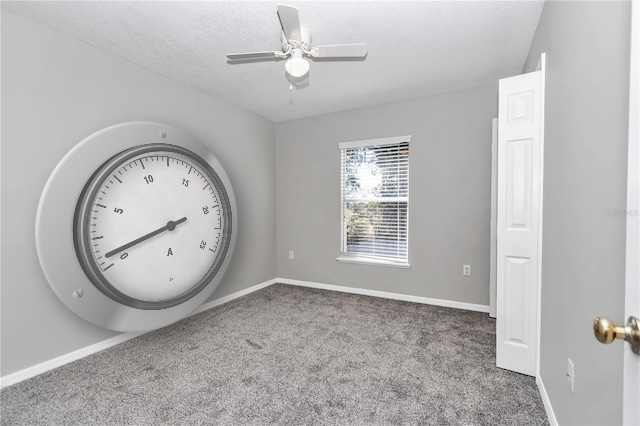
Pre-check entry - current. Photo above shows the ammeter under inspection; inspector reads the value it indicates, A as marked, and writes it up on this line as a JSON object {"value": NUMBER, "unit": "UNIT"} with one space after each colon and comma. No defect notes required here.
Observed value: {"value": 1, "unit": "A"}
